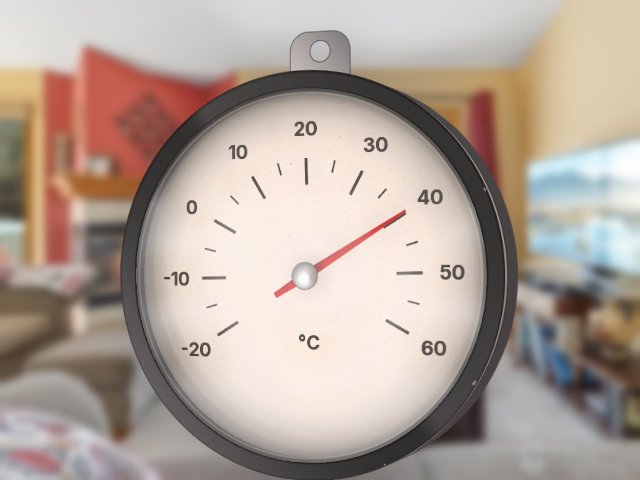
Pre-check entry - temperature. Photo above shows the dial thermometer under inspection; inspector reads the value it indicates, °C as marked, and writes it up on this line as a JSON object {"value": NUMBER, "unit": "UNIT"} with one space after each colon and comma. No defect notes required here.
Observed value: {"value": 40, "unit": "°C"}
